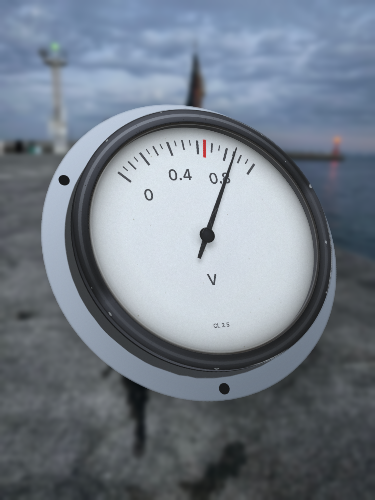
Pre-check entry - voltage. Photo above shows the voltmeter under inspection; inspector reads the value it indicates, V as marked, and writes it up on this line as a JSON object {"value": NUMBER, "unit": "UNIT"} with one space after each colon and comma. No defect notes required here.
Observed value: {"value": 0.85, "unit": "V"}
